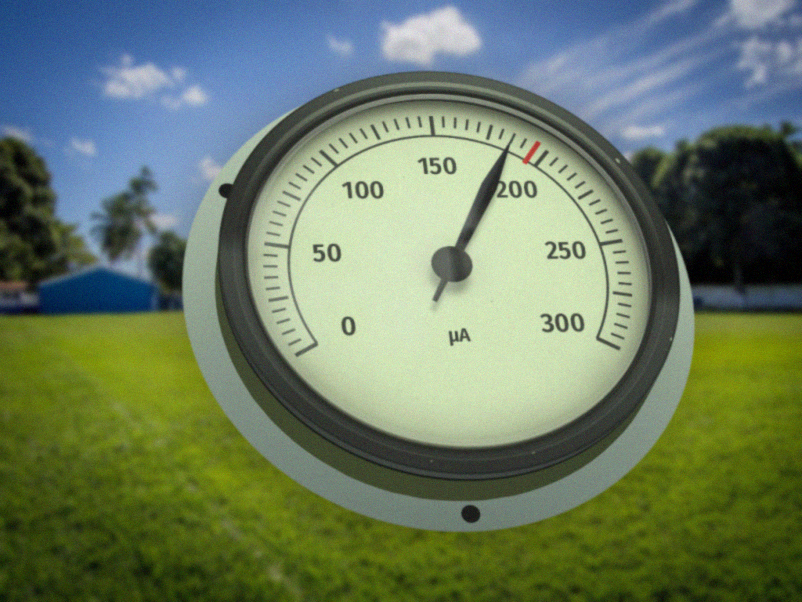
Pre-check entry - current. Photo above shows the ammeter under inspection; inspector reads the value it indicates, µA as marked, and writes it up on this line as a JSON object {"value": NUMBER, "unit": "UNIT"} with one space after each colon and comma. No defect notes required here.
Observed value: {"value": 185, "unit": "µA"}
